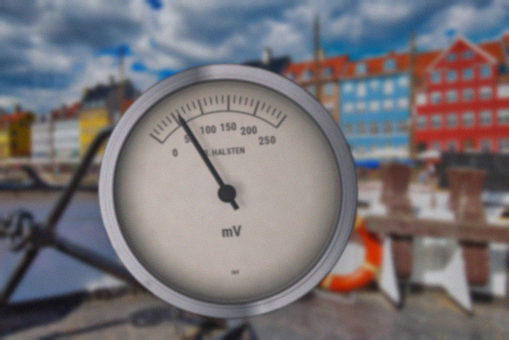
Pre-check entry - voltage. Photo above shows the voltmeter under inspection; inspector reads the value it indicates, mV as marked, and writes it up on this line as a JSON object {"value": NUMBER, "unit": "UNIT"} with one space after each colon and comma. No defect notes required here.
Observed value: {"value": 60, "unit": "mV"}
